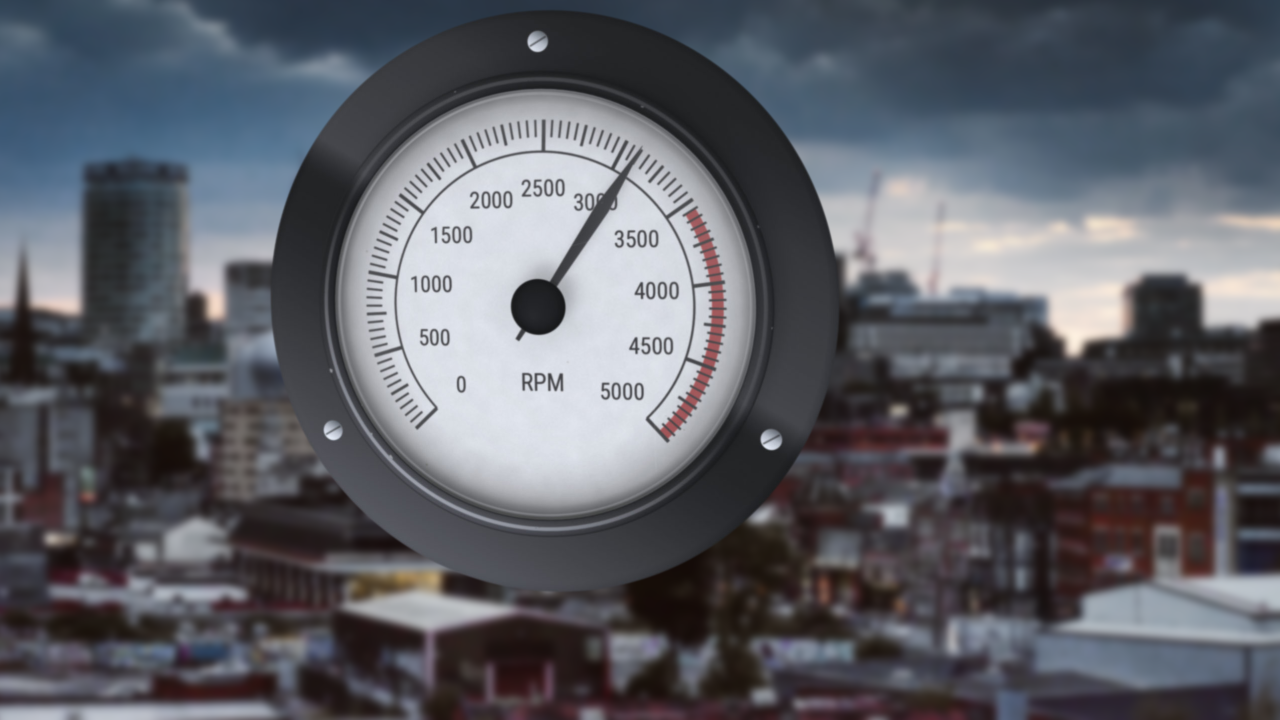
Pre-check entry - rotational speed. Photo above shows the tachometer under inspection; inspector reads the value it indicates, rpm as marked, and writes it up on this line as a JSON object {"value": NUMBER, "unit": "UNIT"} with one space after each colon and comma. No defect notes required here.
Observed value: {"value": 3100, "unit": "rpm"}
